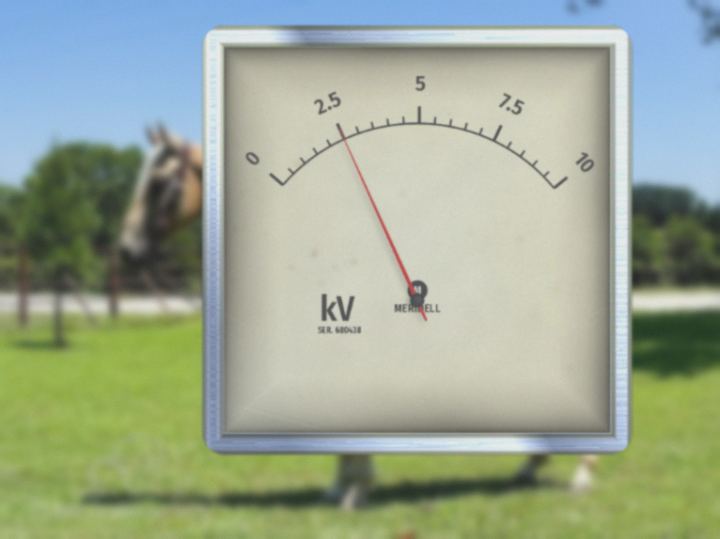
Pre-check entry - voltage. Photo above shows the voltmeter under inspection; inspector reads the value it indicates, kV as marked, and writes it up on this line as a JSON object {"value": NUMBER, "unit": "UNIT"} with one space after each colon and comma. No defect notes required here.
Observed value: {"value": 2.5, "unit": "kV"}
